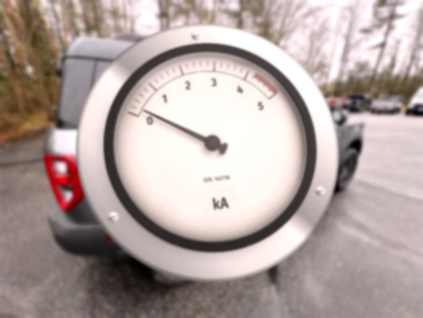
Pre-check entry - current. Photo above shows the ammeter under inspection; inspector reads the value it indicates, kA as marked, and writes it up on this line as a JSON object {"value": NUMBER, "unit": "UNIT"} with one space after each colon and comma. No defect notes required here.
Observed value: {"value": 0.2, "unit": "kA"}
